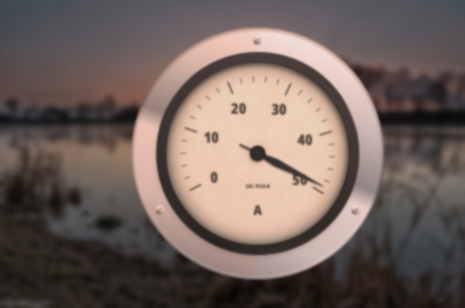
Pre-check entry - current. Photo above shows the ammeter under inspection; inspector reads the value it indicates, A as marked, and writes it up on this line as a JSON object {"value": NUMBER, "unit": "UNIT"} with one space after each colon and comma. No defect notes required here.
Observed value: {"value": 49, "unit": "A"}
